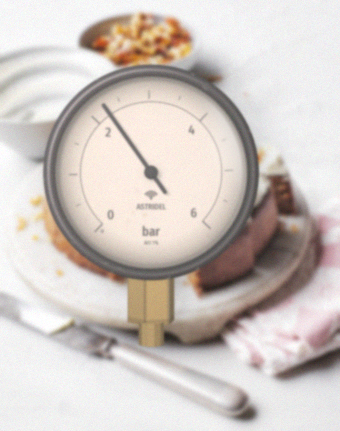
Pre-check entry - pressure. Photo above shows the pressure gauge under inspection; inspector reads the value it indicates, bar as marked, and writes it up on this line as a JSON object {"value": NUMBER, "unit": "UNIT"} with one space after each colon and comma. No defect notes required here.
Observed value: {"value": 2.25, "unit": "bar"}
